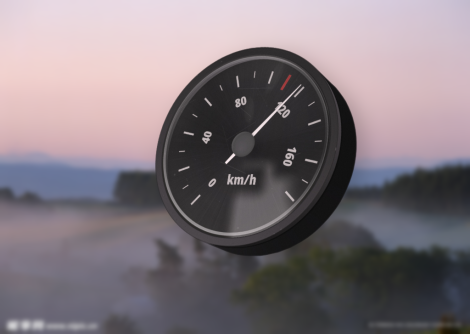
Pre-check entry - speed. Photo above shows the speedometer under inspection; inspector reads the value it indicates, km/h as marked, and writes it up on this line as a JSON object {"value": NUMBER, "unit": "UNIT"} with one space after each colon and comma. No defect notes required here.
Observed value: {"value": 120, "unit": "km/h"}
